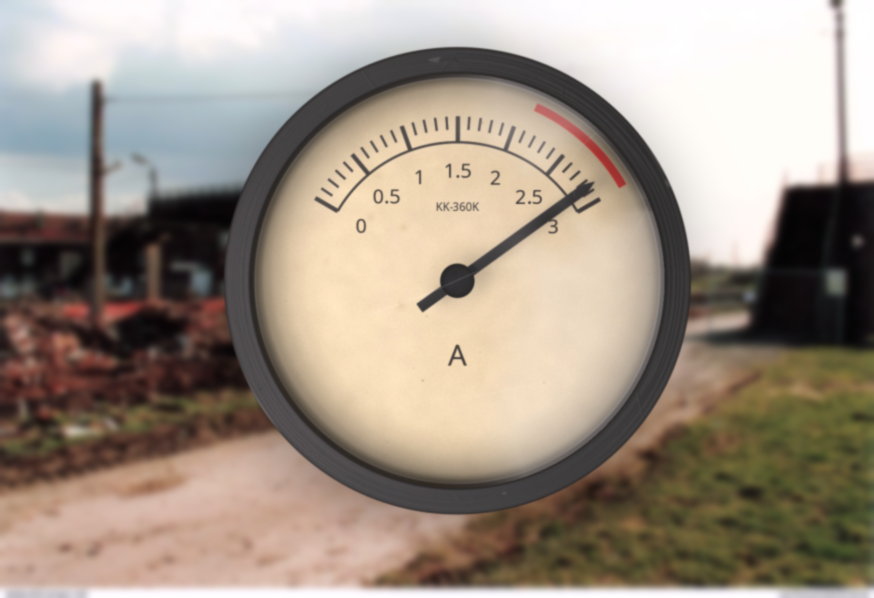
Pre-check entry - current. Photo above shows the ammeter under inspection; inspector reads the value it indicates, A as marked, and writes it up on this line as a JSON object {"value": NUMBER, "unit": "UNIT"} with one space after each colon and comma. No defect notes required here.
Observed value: {"value": 2.85, "unit": "A"}
